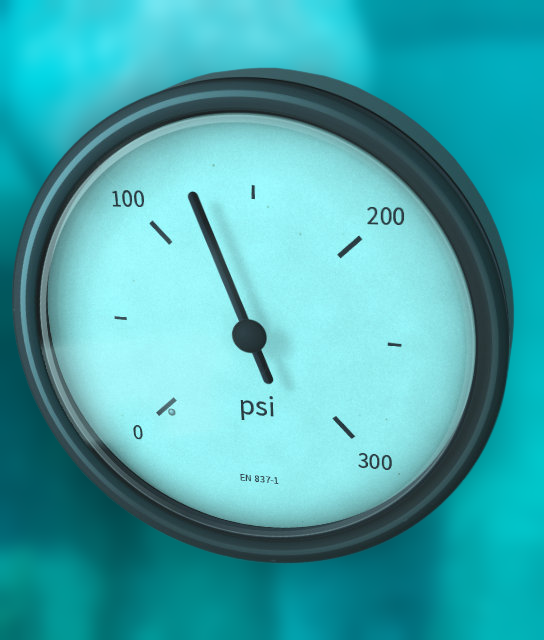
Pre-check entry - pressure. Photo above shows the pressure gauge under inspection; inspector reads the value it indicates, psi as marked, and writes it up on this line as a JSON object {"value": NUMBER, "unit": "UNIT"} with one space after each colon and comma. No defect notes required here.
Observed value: {"value": 125, "unit": "psi"}
